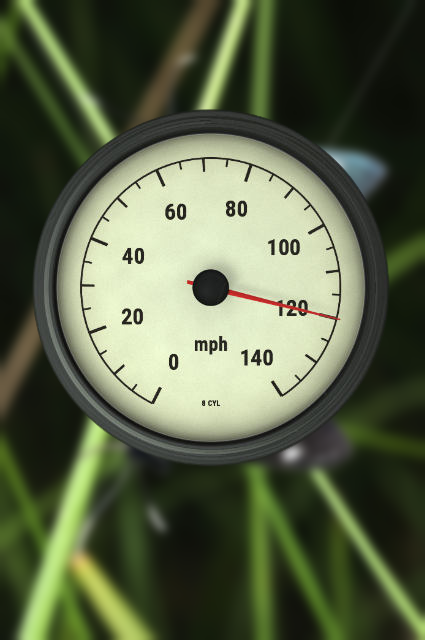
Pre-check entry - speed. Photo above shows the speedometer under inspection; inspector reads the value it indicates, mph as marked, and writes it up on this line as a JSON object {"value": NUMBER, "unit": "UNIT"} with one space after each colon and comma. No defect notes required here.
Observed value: {"value": 120, "unit": "mph"}
